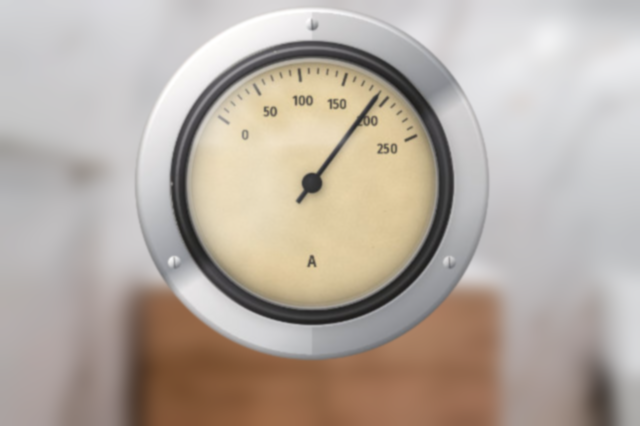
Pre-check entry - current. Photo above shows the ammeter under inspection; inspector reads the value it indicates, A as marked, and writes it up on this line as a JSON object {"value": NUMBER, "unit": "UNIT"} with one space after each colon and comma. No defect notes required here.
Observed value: {"value": 190, "unit": "A"}
